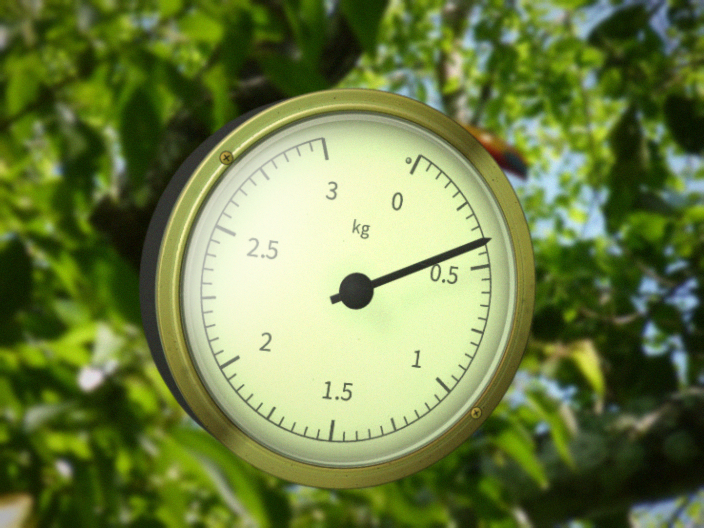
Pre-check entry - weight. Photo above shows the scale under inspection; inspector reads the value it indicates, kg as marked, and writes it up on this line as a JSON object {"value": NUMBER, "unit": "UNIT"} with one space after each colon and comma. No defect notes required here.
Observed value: {"value": 0.4, "unit": "kg"}
